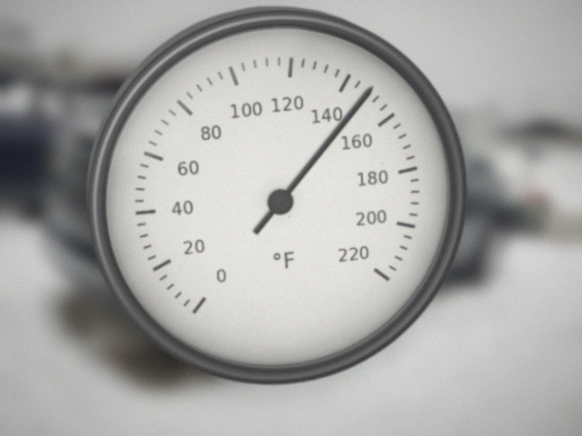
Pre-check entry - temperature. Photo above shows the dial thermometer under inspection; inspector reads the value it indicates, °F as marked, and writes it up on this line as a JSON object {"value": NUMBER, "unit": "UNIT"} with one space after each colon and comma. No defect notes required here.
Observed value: {"value": 148, "unit": "°F"}
